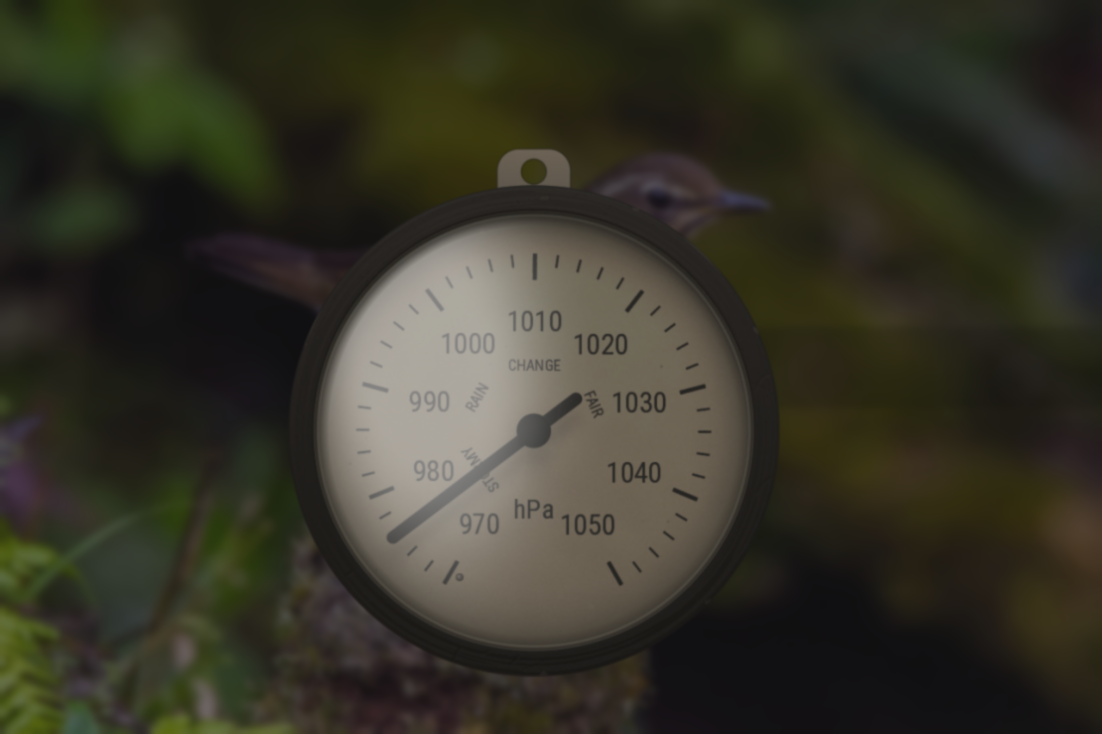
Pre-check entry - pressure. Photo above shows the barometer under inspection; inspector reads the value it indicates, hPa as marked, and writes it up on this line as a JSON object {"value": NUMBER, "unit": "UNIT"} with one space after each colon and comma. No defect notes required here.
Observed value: {"value": 976, "unit": "hPa"}
